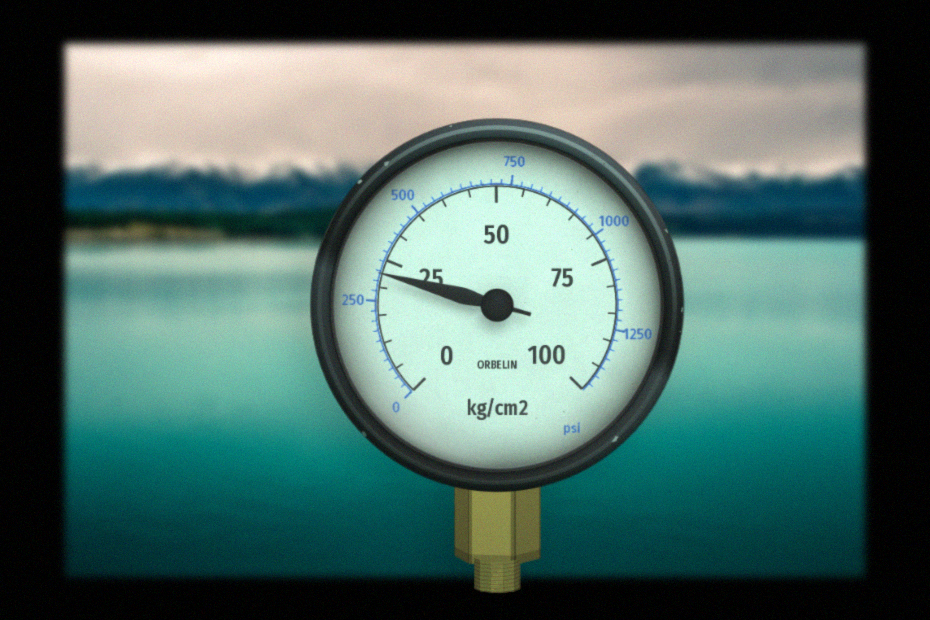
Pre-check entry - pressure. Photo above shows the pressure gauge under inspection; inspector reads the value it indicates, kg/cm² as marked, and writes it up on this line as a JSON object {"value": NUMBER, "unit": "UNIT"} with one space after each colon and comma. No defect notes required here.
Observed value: {"value": 22.5, "unit": "kg/cm²"}
